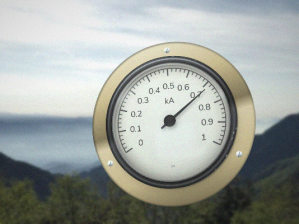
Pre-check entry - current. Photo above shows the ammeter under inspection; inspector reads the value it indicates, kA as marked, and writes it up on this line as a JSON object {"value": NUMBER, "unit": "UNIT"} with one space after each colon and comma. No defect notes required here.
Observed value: {"value": 0.72, "unit": "kA"}
